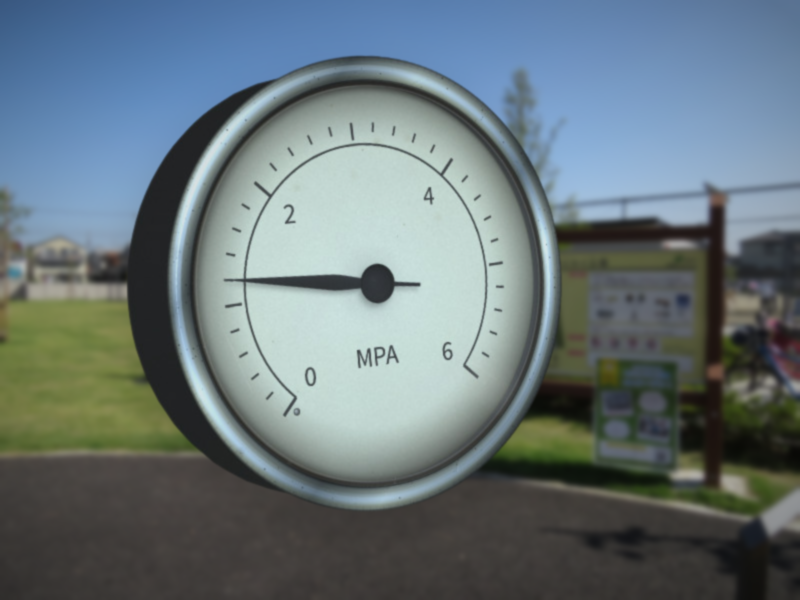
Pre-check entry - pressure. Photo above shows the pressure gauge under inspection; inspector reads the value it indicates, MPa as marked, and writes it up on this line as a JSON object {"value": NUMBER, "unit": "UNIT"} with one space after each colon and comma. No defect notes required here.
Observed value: {"value": 1.2, "unit": "MPa"}
